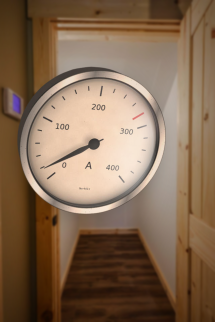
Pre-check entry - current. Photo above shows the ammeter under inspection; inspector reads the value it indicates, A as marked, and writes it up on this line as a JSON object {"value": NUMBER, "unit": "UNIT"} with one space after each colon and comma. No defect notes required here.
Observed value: {"value": 20, "unit": "A"}
